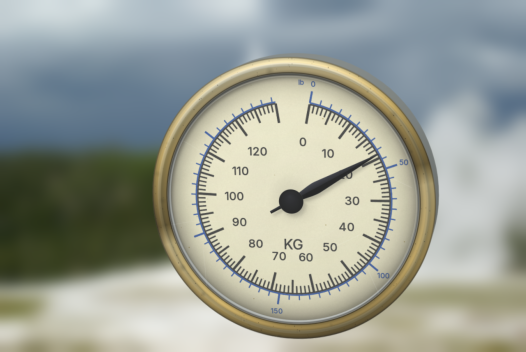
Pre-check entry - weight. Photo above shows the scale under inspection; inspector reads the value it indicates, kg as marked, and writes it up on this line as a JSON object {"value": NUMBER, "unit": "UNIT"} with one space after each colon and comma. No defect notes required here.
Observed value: {"value": 19, "unit": "kg"}
